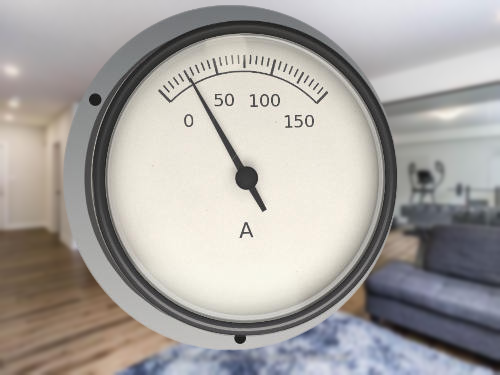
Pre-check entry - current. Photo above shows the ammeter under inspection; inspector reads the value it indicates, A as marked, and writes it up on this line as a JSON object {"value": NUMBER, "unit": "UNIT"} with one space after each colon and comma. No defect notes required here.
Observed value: {"value": 25, "unit": "A"}
